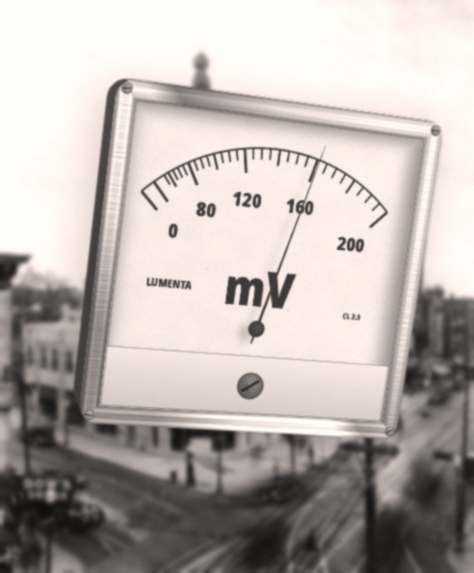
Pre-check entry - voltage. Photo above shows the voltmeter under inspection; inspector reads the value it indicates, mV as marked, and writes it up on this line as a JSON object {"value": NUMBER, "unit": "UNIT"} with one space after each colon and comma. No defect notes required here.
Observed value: {"value": 160, "unit": "mV"}
